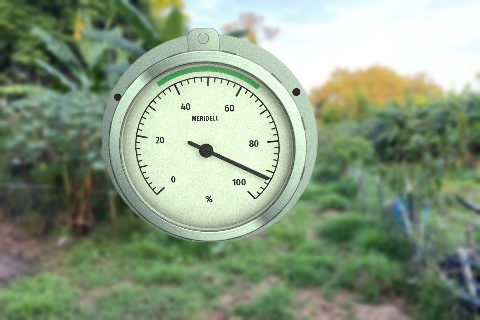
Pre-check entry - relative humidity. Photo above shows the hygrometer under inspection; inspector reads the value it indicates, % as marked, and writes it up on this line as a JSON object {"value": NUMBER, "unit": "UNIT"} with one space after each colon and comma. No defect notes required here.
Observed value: {"value": 92, "unit": "%"}
